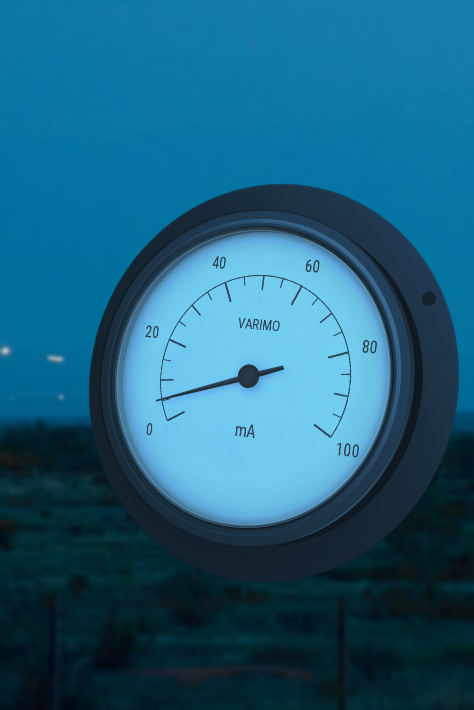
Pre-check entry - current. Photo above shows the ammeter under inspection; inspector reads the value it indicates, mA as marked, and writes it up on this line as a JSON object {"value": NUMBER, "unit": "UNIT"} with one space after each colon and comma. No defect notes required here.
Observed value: {"value": 5, "unit": "mA"}
